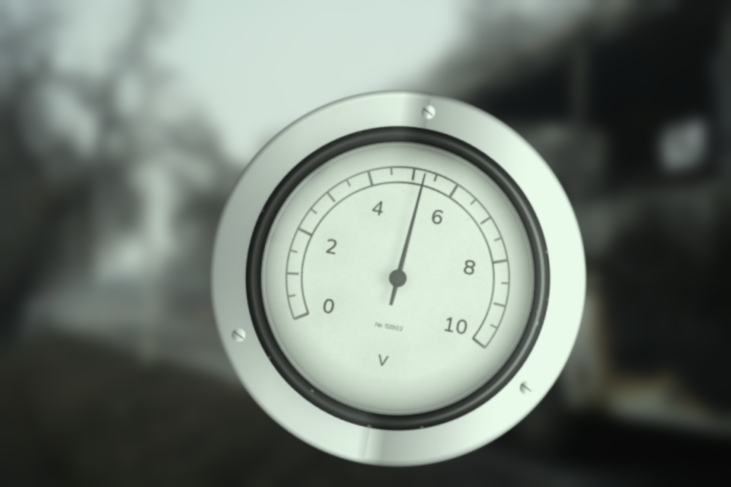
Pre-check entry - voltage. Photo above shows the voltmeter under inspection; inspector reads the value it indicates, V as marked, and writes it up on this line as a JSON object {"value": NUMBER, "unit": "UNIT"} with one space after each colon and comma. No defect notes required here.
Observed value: {"value": 5.25, "unit": "V"}
